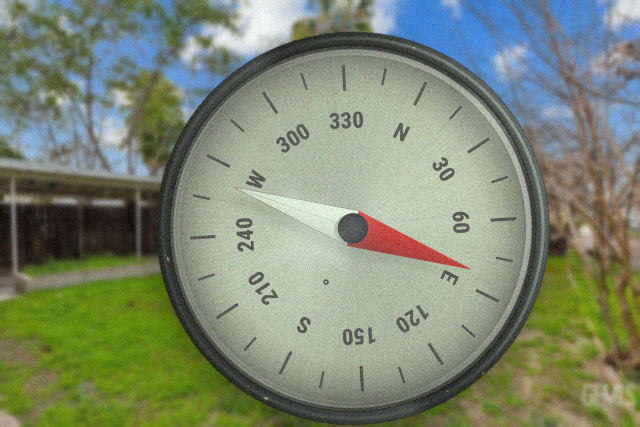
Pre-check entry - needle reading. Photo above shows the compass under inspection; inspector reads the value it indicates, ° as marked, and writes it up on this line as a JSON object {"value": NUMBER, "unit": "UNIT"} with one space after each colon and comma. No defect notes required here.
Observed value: {"value": 82.5, "unit": "°"}
